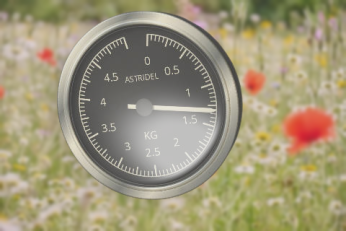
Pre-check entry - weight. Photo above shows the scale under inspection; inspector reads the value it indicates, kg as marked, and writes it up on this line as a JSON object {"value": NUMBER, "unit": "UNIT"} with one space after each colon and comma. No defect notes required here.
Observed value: {"value": 1.3, "unit": "kg"}
